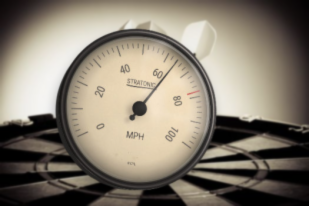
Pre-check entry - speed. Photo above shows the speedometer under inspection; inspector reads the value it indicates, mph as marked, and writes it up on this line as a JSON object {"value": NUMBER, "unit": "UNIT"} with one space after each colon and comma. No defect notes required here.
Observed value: {"value": 64, "unit": "mph"}
